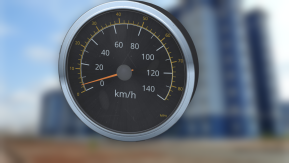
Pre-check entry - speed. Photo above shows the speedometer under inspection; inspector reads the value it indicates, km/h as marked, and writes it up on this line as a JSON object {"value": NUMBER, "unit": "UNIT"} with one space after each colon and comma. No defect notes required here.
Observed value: {"value": 5, "unit": "km/h"}
